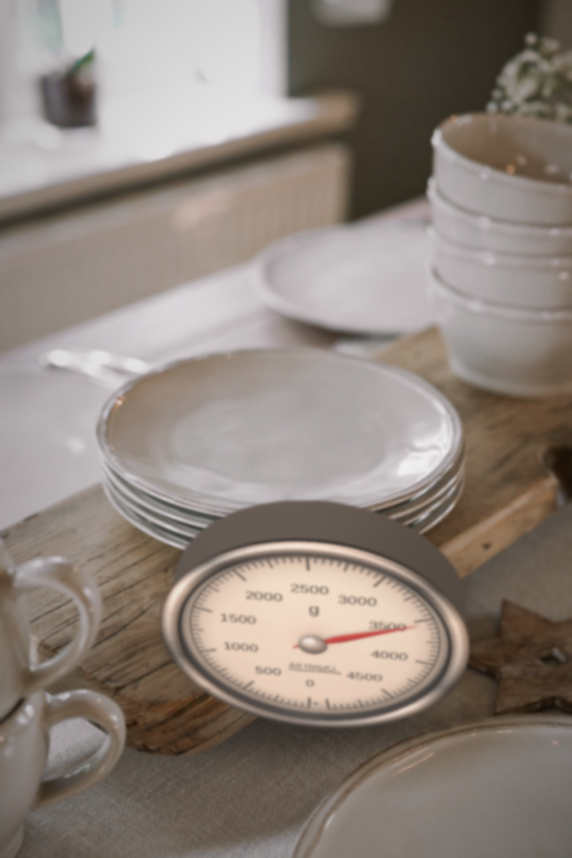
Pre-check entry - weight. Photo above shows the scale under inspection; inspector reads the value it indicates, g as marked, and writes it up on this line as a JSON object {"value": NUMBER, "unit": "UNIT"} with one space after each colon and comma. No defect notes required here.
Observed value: {"value": 3500, "unit": "g"}
